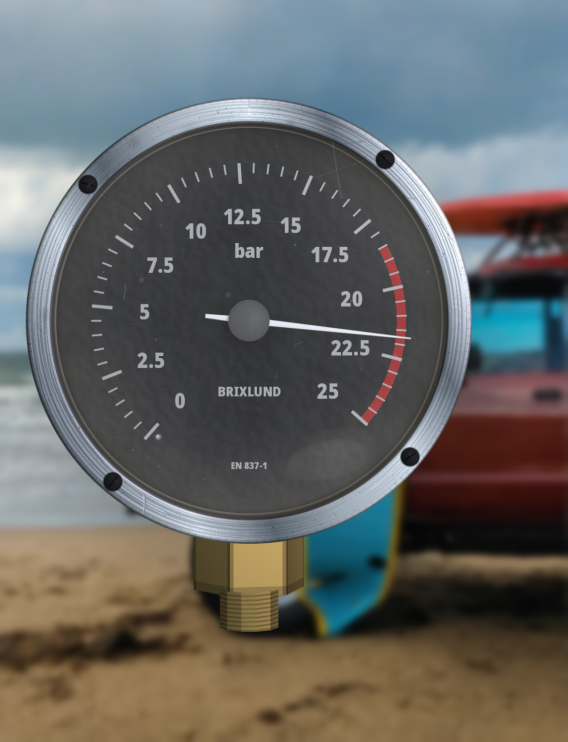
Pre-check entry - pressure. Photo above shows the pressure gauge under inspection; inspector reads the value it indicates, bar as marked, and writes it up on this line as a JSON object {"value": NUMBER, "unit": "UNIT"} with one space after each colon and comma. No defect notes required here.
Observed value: {"value": 21.75, "unit": "bar"}
